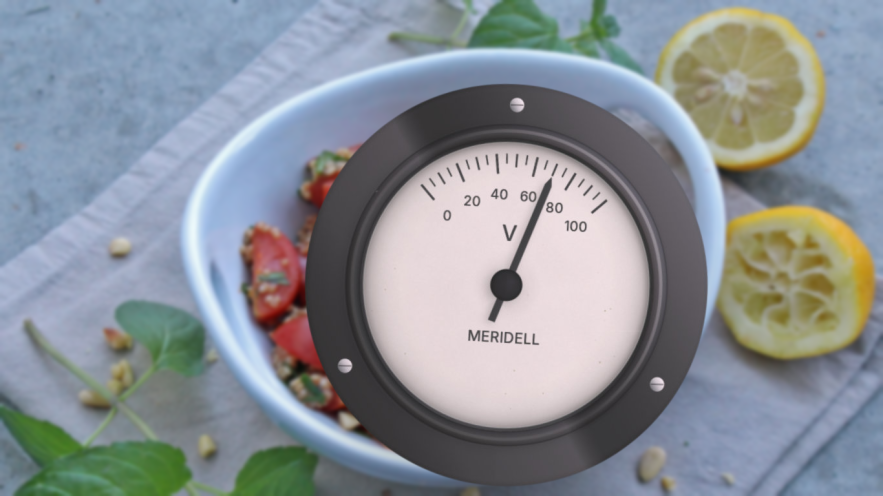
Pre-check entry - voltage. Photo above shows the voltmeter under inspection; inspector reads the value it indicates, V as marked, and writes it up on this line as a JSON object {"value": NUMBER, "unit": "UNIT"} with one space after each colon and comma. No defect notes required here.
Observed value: {"value": 70, "unit": "V"}
